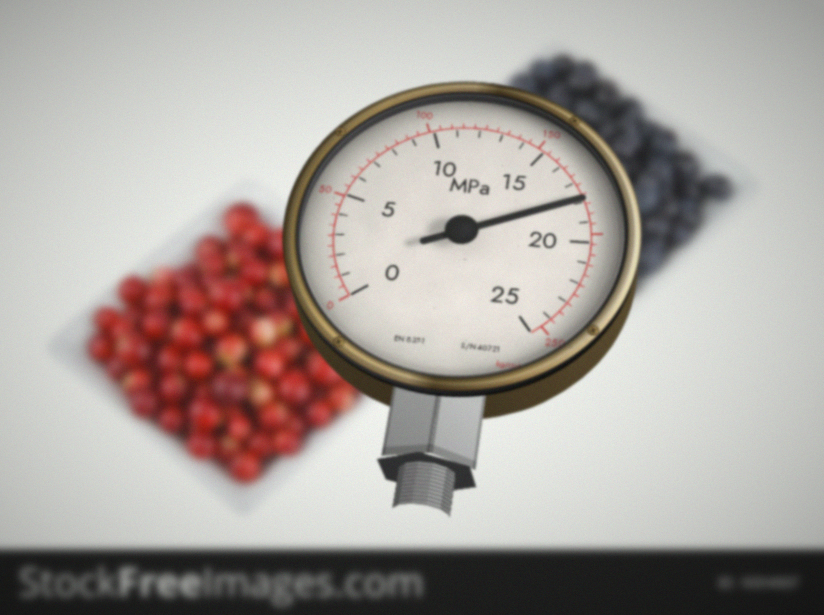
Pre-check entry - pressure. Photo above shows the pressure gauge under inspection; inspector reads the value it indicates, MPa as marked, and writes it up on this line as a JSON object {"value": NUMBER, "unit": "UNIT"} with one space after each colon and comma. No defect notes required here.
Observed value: {"value": 18, "unit": "MPa"}
